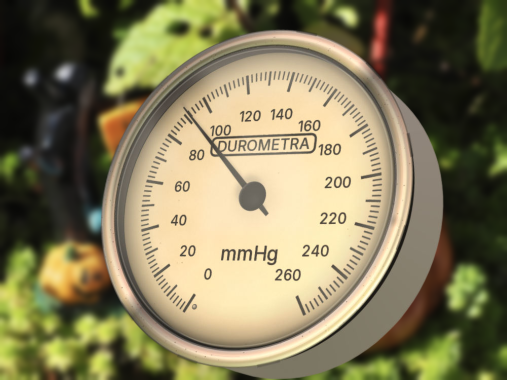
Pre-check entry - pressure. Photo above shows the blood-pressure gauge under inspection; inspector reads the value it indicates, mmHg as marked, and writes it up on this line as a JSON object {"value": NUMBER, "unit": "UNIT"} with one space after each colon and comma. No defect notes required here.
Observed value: {"value": 92, "unit": "mmHg"}
